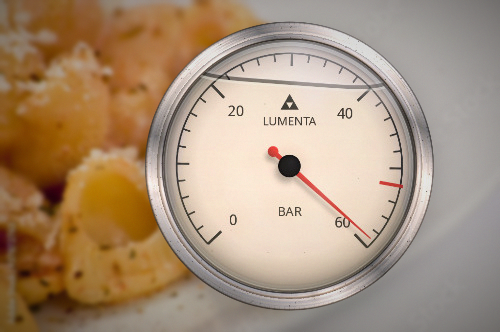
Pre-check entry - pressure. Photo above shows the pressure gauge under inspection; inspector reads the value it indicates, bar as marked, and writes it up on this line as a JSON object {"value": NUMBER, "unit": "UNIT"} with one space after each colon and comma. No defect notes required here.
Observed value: {"value": 59, "unit": "bar"}
